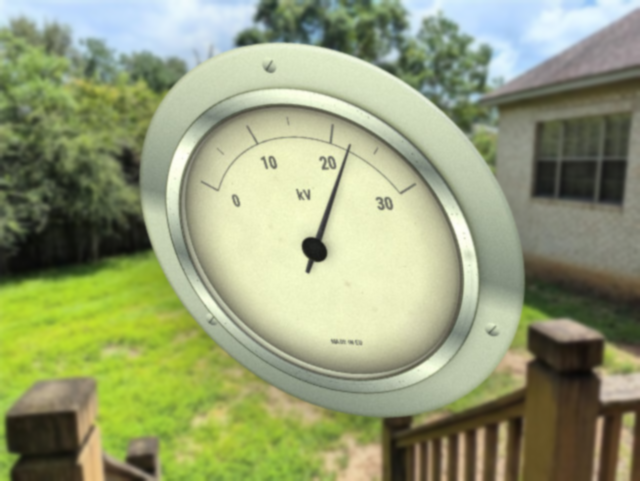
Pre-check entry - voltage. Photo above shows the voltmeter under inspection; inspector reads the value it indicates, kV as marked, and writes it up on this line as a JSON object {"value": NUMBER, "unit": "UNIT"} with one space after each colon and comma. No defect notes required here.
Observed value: {"value": 22.5, "unit": "kV"}
